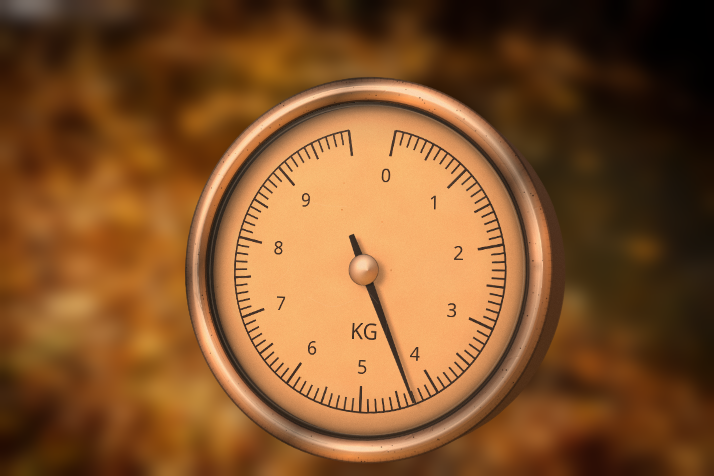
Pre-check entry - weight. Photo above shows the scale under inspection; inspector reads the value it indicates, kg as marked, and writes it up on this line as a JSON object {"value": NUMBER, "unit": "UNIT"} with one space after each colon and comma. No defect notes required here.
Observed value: {"value": 4.3, "unit": "kg"}
